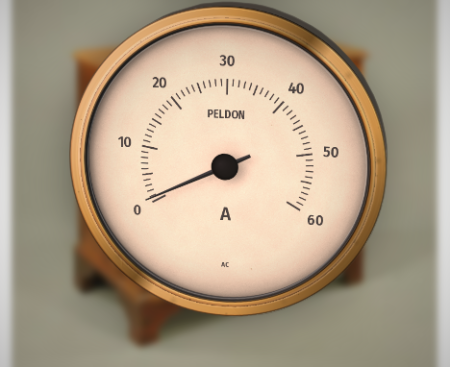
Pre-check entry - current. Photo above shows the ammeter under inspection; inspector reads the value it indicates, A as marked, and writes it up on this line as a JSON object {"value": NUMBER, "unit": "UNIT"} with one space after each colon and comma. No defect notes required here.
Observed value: {"value": 1, "unit": "A"}
